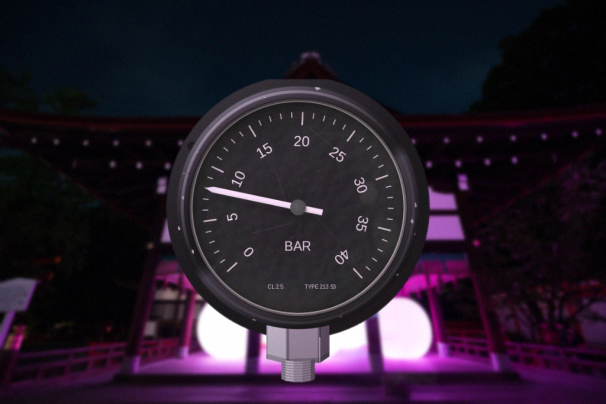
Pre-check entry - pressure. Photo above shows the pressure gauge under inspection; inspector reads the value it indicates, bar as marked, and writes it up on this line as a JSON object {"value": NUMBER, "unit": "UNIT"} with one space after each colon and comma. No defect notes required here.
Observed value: {"value": 8, "unit": "bar"}
